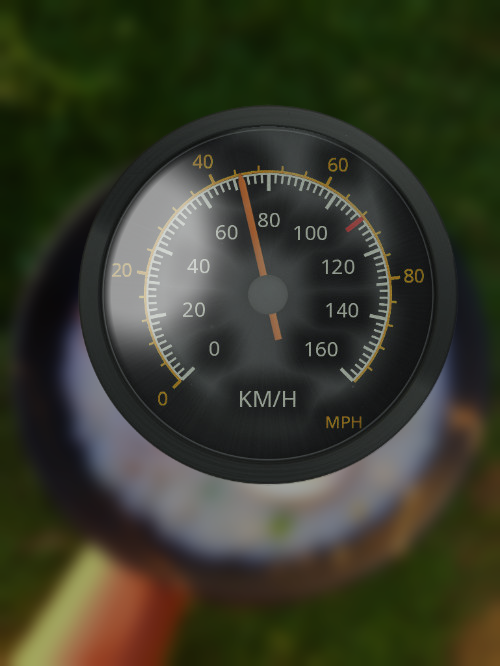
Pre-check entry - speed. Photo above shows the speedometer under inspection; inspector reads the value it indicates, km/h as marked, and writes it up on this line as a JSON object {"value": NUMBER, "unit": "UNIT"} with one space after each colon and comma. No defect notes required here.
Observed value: {"value": 72, "unit": "km/h"}
